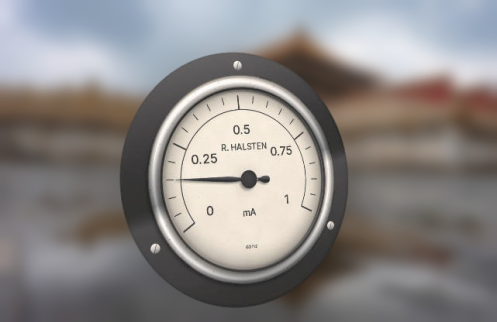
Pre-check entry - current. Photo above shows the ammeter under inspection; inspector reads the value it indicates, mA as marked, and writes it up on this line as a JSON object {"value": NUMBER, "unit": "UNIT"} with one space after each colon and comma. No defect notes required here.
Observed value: {"value": 0.15, "unit": "mA"}
